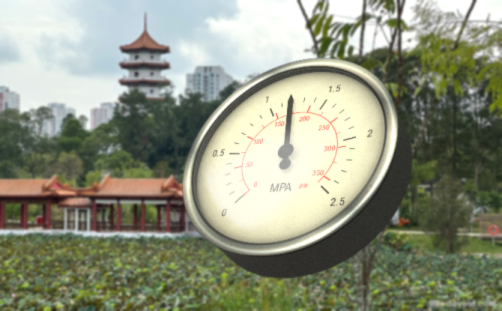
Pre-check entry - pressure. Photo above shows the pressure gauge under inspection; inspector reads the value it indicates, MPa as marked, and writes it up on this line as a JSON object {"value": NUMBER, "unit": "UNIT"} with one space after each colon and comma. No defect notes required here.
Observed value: {"value": 1.2, "unit": "MPa"}
